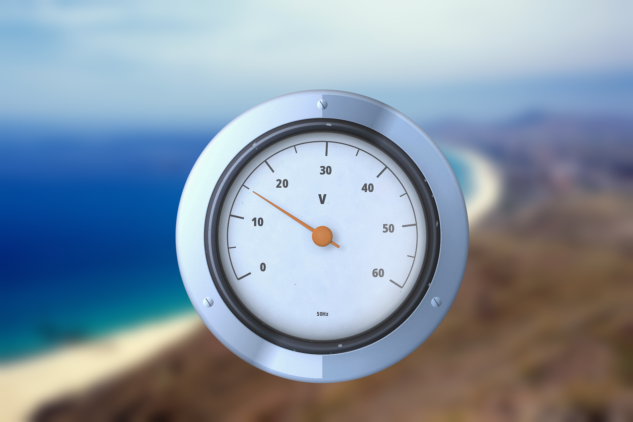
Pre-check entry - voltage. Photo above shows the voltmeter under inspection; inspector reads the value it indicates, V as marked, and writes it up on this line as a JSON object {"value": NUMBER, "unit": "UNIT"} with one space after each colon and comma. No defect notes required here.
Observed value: {"value": 15, "unit": "V"}
